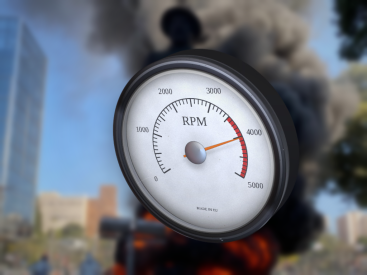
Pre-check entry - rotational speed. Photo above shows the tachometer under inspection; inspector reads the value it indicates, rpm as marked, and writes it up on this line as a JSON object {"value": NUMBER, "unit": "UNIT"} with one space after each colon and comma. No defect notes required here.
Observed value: {"value": 4000, "unit": "rpm"}
